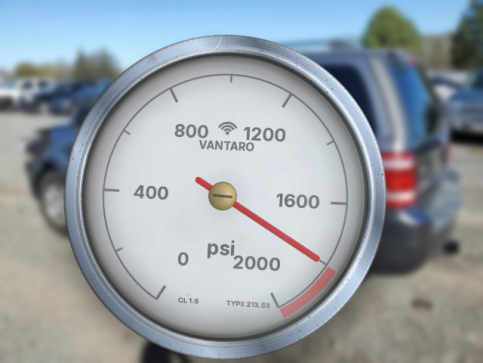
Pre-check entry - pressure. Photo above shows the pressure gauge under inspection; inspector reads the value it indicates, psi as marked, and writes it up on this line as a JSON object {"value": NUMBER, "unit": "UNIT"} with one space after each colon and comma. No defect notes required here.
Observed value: {"value": 1800, "unit": "psi"}
